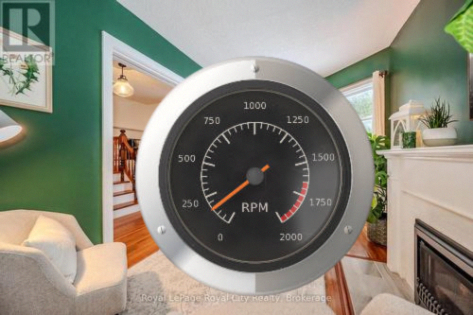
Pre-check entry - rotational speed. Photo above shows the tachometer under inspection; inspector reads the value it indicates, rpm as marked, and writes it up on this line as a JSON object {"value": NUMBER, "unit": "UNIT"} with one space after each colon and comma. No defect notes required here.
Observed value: {"value": 150, "unit": "rpm"}
